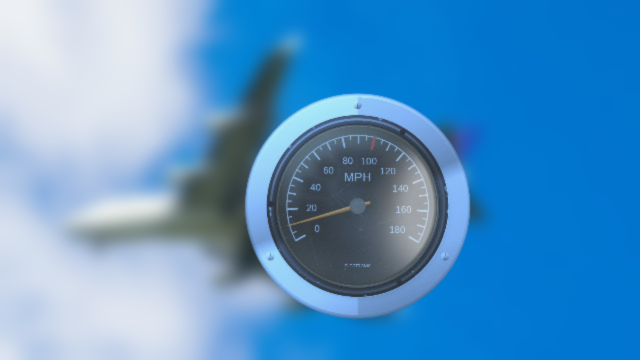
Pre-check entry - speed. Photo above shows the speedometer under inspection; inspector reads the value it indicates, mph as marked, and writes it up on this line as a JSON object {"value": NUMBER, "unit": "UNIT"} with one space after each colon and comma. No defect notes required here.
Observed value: {"value": 10, "unit": "mph"}
